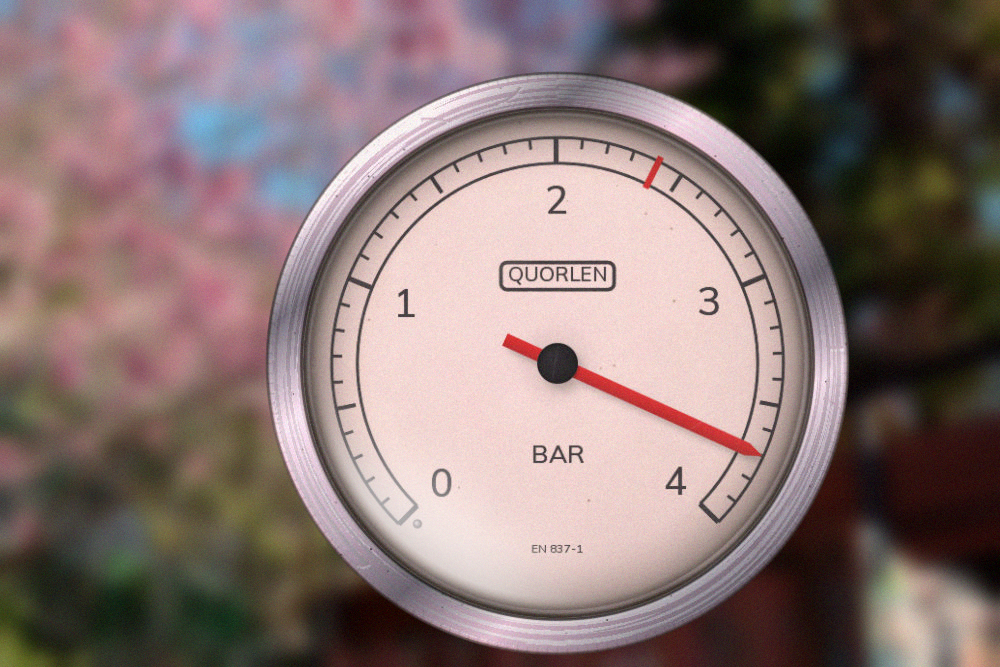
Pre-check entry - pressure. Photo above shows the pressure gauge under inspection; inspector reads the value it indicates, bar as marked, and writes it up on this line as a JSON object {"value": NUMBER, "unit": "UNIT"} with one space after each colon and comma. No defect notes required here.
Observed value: {"value": 3.7, "unit": "bar"}
